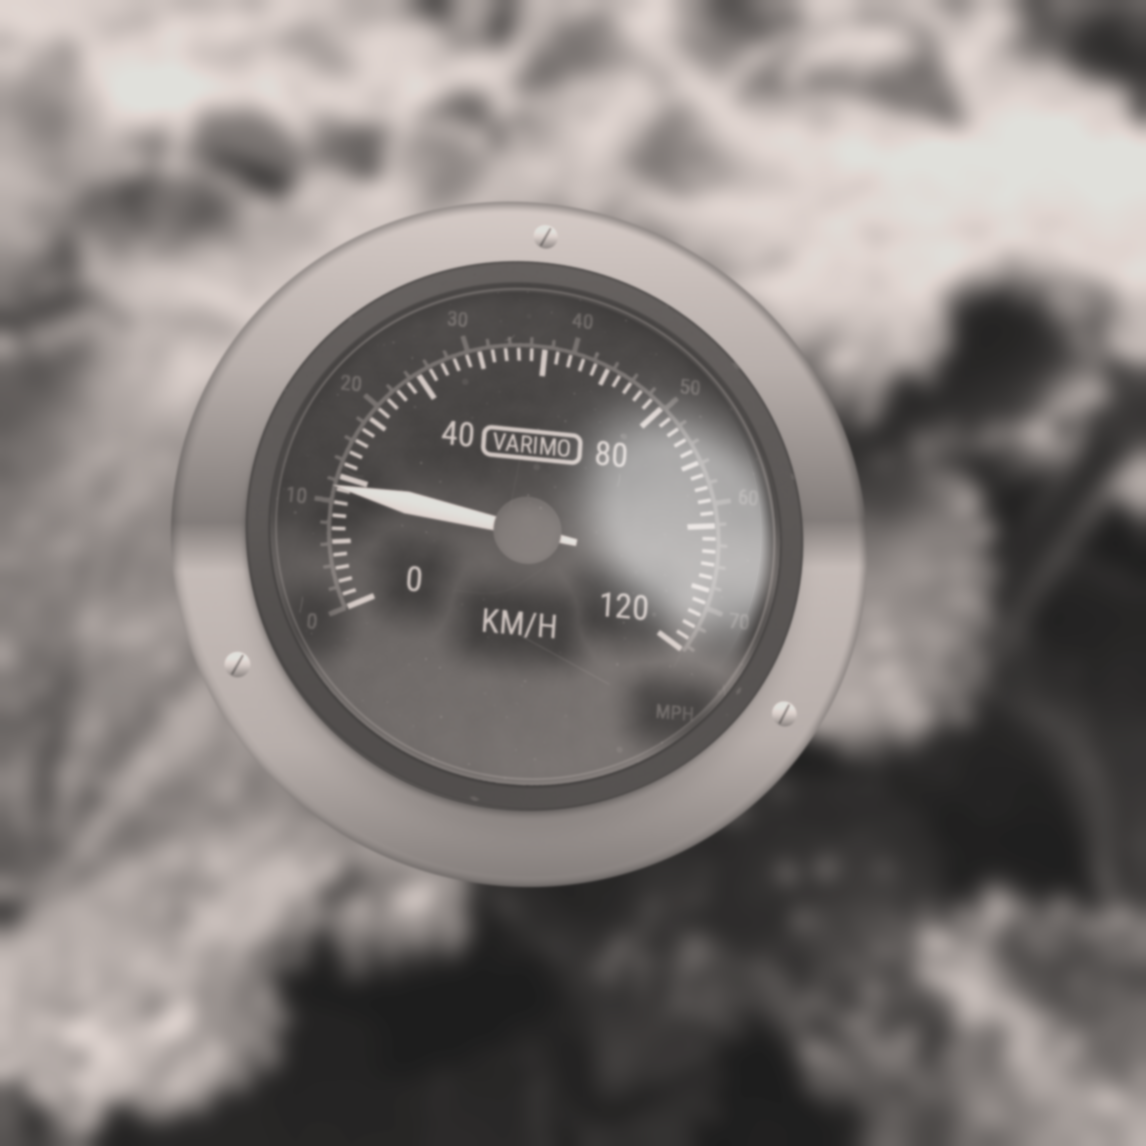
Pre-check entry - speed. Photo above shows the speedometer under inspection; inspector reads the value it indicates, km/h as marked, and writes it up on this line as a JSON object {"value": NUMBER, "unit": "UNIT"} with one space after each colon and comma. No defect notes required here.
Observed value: {"value": 18, "unit": "km/h"}
